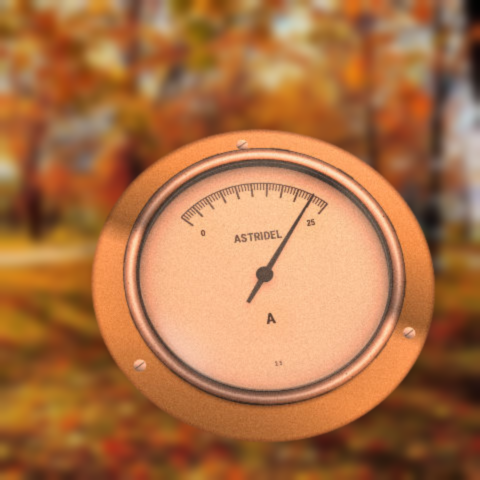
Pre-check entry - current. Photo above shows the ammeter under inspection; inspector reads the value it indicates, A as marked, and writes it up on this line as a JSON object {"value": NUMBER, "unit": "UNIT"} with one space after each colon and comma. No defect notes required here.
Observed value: {"value": 22.5, "unit": "A"}
